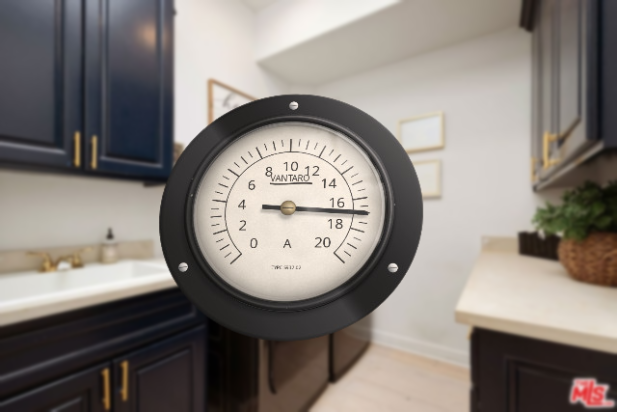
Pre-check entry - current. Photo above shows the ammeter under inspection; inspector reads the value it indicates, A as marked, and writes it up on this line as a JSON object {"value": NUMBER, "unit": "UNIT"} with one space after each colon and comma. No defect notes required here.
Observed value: {"value": 17, "unit": "A"}
